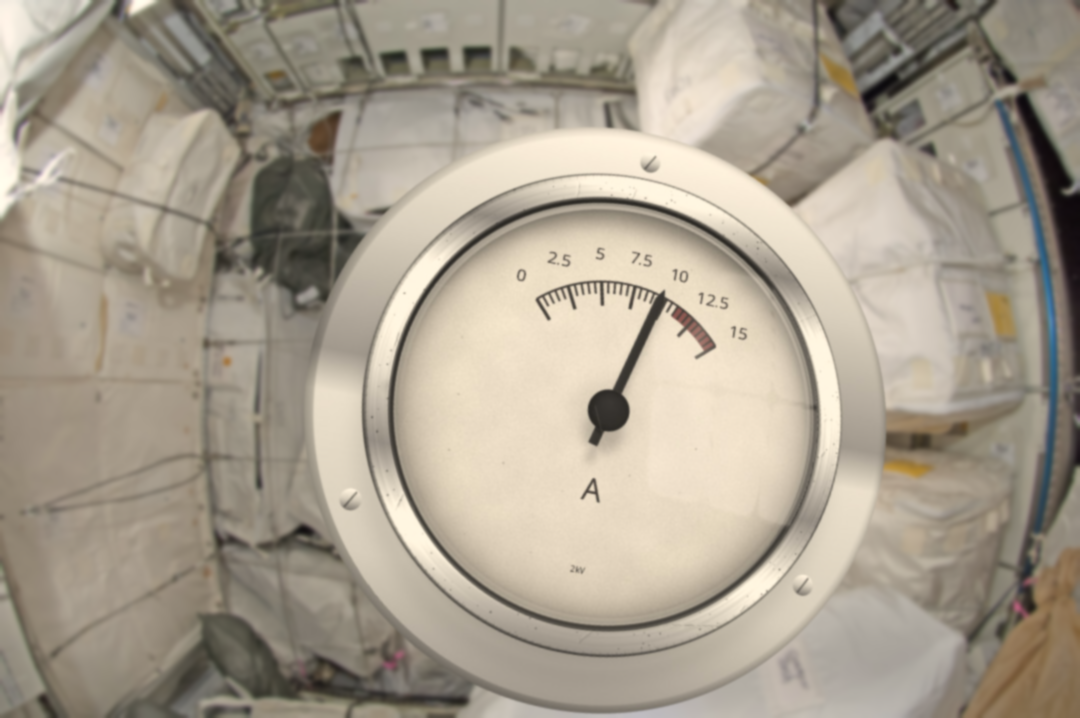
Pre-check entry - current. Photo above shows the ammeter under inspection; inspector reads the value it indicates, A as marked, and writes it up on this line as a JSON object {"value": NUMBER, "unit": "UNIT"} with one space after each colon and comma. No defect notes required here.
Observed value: {"value": 9.5, "unit": "A"}
